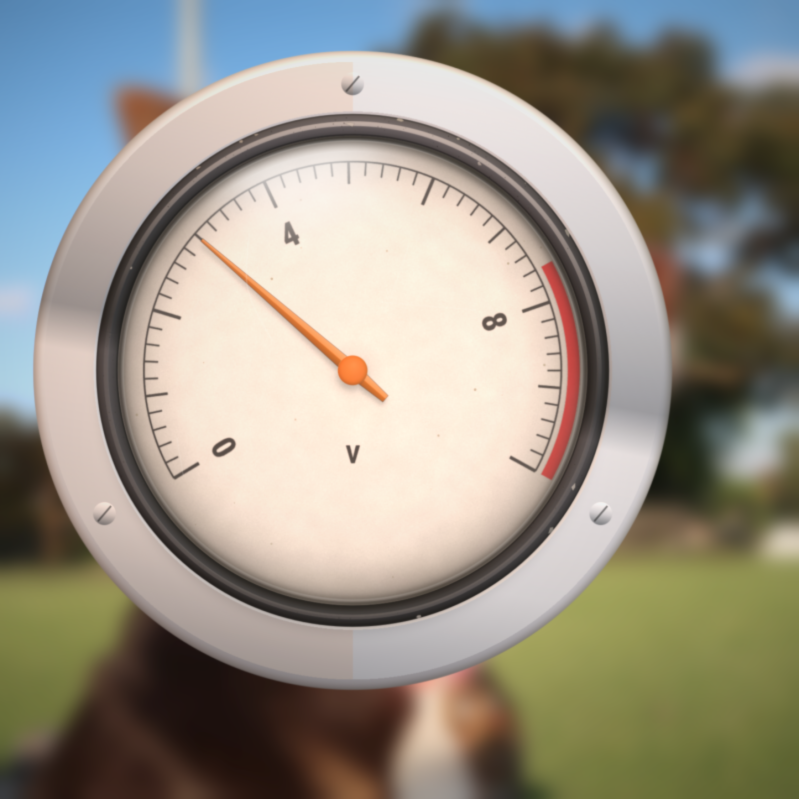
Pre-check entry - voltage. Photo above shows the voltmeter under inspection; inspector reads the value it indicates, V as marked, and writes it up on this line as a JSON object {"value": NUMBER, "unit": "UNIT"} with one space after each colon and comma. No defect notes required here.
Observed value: {"value": 3, "unit": "V"}
